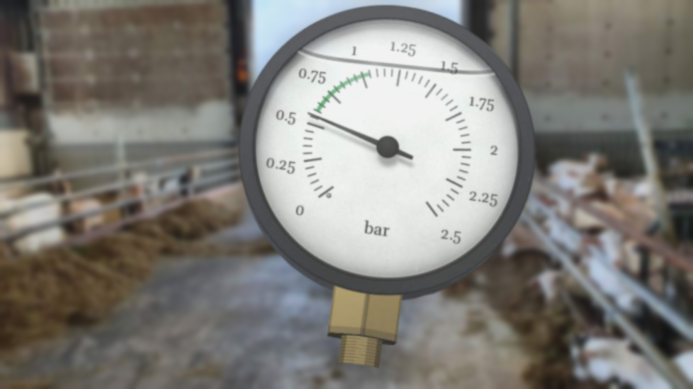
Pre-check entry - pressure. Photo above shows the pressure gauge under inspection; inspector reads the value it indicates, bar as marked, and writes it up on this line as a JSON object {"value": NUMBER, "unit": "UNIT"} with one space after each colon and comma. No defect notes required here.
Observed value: {"value": 0.55, "unit": "bar"}
